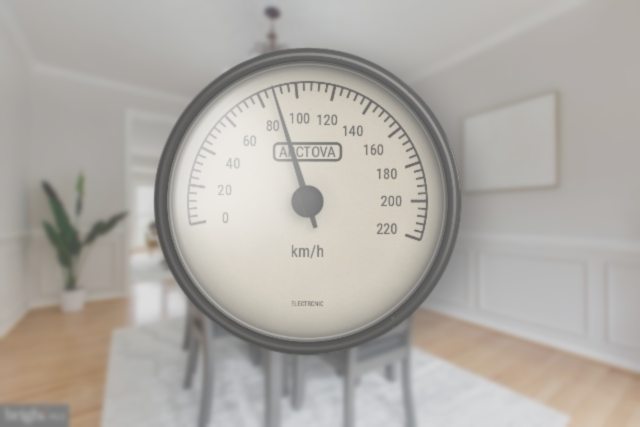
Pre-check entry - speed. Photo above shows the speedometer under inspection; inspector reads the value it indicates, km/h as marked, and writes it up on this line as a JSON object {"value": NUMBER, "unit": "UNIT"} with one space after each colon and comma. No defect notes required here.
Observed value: {"value": 88, "unit": "km/h"}
